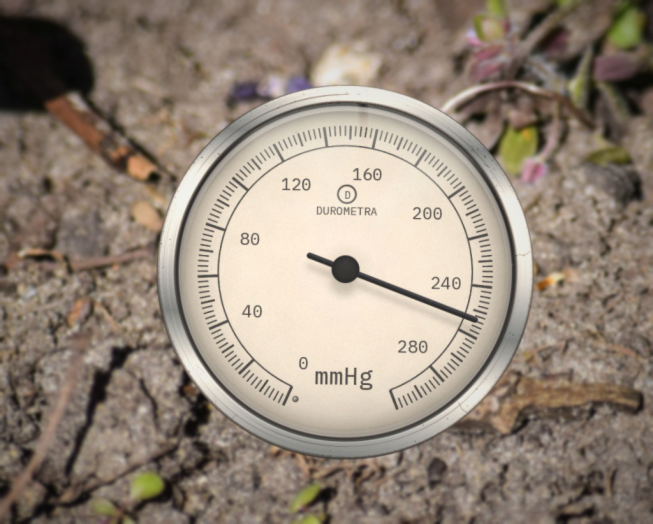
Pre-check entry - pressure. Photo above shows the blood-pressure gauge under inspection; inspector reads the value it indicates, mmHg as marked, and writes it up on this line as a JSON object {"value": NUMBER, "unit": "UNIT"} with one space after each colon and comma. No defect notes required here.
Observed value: {"value": 254, "unit": "mmHg"}
